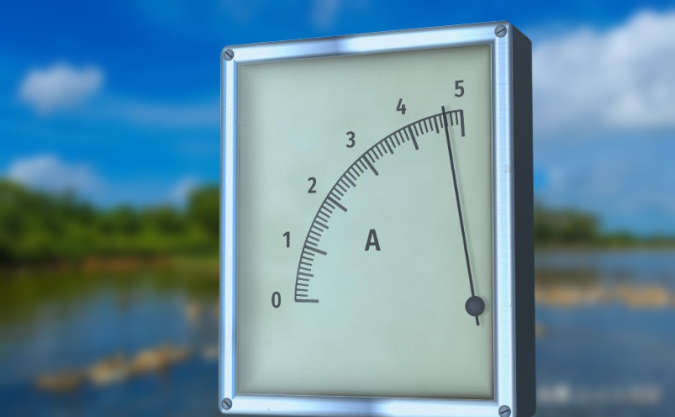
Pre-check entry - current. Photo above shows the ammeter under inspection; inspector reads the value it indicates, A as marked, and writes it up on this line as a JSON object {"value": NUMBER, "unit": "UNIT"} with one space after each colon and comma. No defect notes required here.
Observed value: {"value": 4.7, "unit": "A"}
